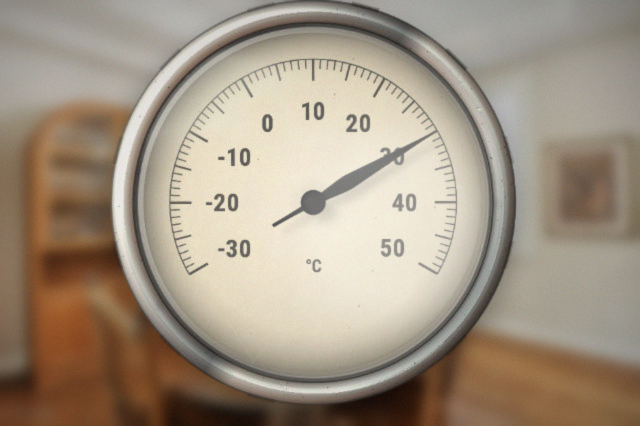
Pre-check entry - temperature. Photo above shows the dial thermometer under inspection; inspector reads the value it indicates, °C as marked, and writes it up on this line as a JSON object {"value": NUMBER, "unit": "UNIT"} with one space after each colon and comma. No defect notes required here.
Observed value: {"value": 30, "unit": "°C"}
